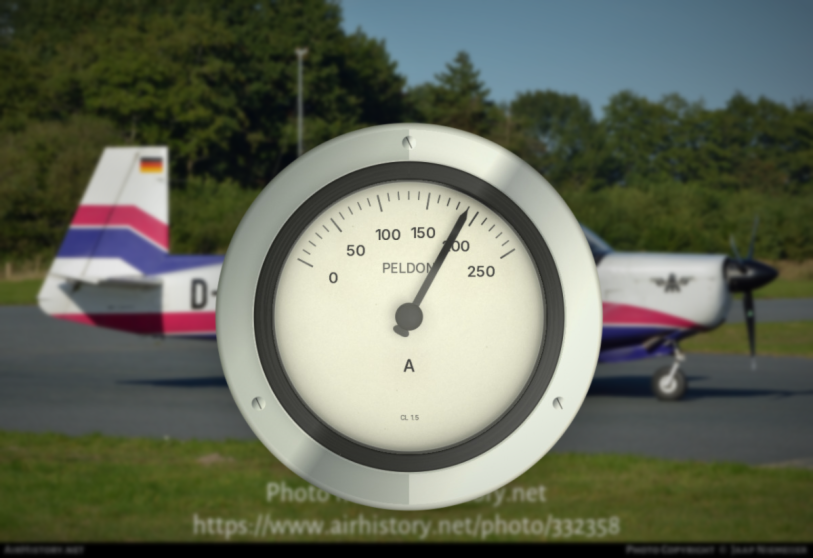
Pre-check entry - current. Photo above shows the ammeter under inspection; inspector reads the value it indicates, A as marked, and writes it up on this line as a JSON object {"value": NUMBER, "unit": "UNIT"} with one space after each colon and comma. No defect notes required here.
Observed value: {"value": 190, "unit": "A"}
